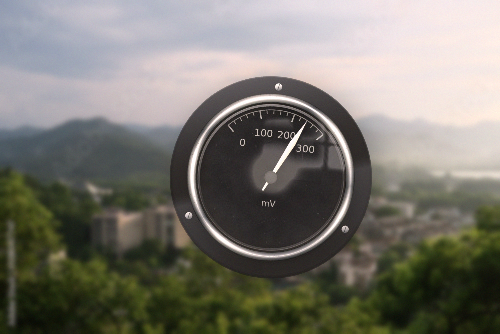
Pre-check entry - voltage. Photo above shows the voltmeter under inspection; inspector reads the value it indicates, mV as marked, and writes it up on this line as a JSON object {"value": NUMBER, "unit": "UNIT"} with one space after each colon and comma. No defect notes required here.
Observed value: {"value": 240, "unit": "mV"}
